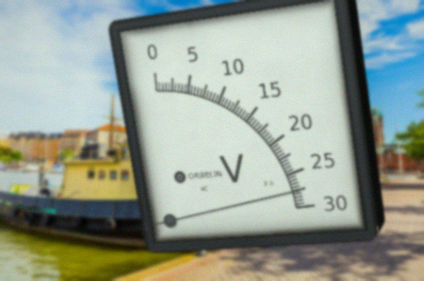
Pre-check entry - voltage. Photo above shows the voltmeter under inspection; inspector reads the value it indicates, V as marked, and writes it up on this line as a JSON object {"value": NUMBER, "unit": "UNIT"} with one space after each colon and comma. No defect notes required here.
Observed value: {"value": 27.5, "unit": "V"}
